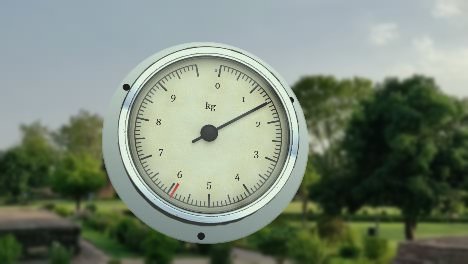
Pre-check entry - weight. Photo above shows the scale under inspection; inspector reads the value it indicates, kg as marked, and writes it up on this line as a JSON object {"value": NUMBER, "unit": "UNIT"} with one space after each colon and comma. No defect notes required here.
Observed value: {"value": 1.5, "unit": "kg"}
